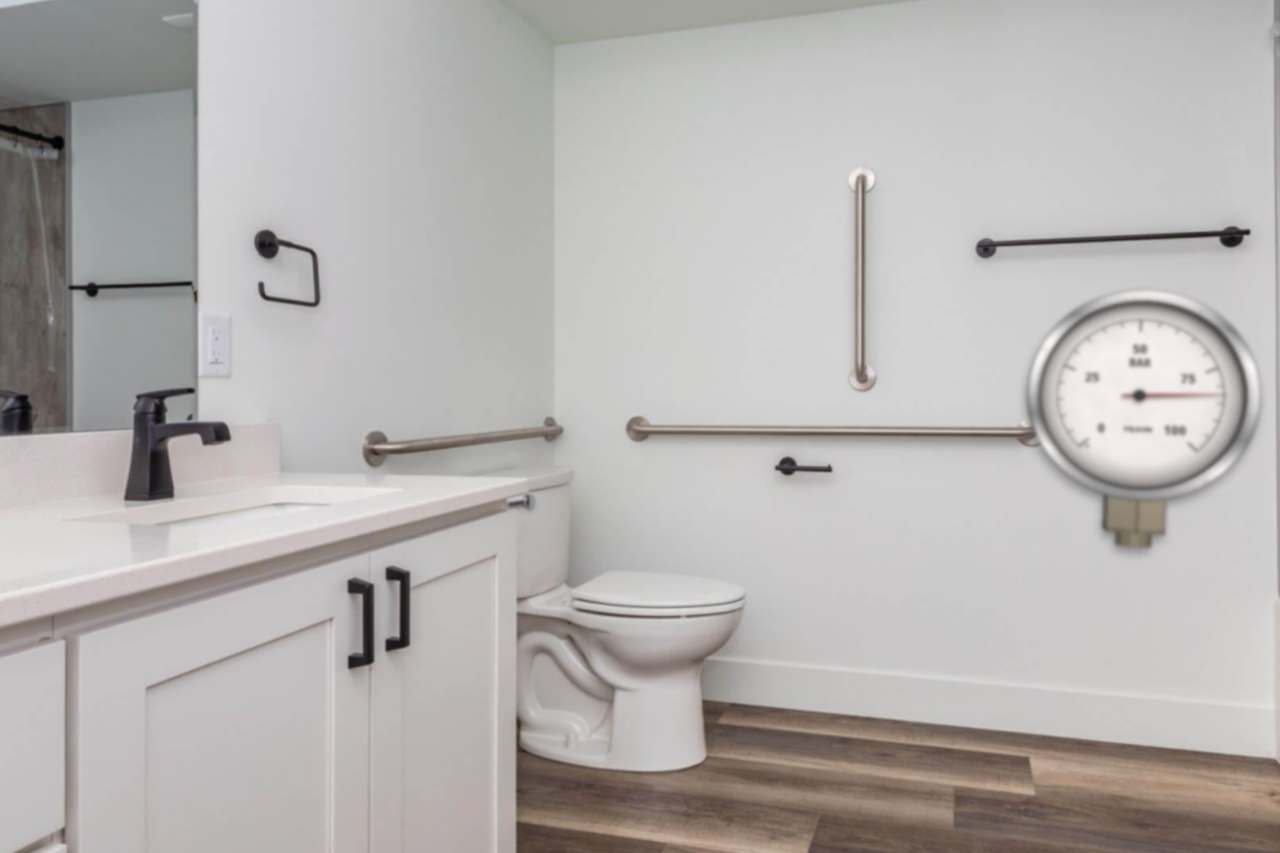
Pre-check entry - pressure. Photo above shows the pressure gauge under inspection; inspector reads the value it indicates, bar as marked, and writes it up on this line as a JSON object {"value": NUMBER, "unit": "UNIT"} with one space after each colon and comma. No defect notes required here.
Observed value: {"value": 82.5, "unit": "bar"}
